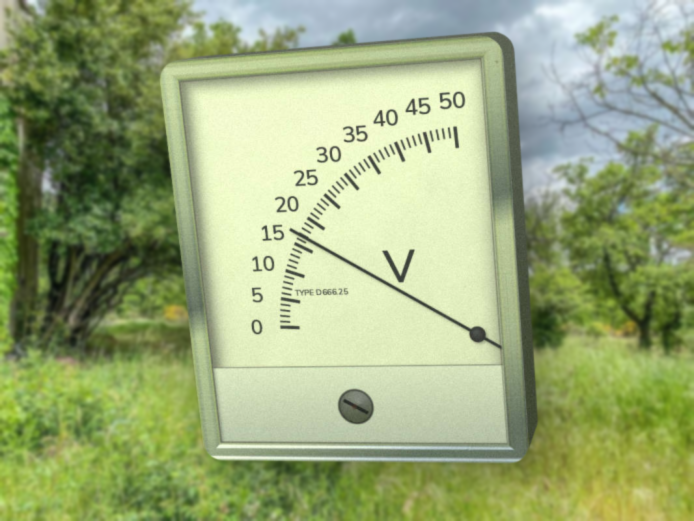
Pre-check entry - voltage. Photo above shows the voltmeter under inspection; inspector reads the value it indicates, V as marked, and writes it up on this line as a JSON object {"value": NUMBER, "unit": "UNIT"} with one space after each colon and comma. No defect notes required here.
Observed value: {"value": 17, "unit": "V"}
